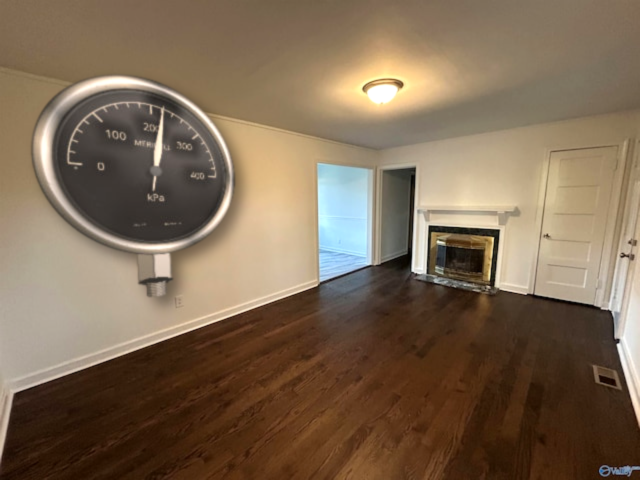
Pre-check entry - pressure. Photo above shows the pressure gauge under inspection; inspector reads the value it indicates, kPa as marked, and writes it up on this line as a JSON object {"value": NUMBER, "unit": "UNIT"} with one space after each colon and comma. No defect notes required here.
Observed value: {"value": 220, "unit": "kPa"}
